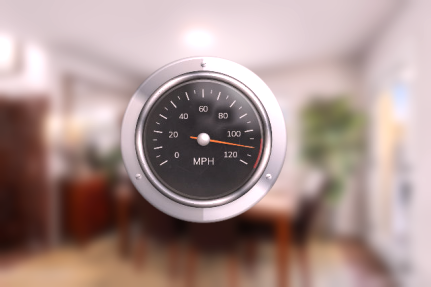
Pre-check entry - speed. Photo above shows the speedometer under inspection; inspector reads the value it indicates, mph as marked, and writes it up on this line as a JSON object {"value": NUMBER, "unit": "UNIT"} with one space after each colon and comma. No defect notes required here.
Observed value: {"value": 110, "unit": "mph"}
